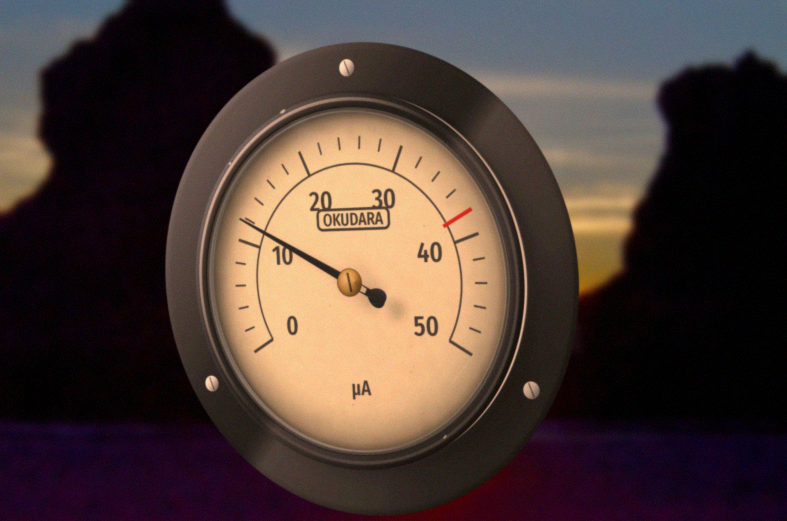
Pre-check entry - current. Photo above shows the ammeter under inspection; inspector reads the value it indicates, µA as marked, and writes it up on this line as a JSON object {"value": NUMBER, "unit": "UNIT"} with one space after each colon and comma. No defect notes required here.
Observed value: {"value": 12, "unit": "µA"}
